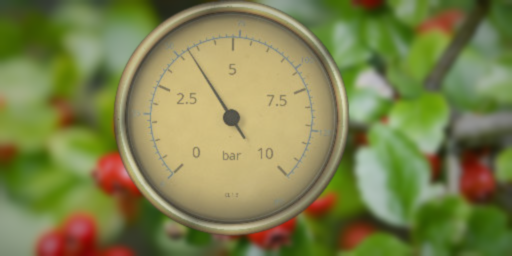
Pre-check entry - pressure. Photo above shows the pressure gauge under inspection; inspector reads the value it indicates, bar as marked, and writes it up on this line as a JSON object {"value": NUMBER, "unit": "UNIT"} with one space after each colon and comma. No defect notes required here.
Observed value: {"value": 3.75, "unit": "bar"}
